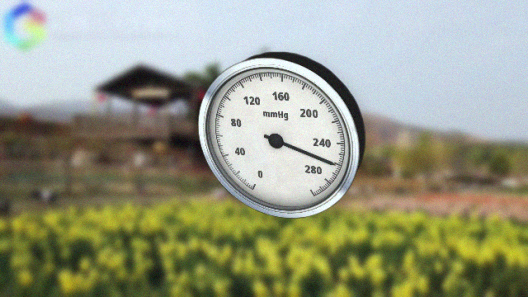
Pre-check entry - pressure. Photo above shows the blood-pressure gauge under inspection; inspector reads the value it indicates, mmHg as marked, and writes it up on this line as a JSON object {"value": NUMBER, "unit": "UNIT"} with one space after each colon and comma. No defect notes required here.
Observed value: {"value": 260, "unit": "mmHg"}
